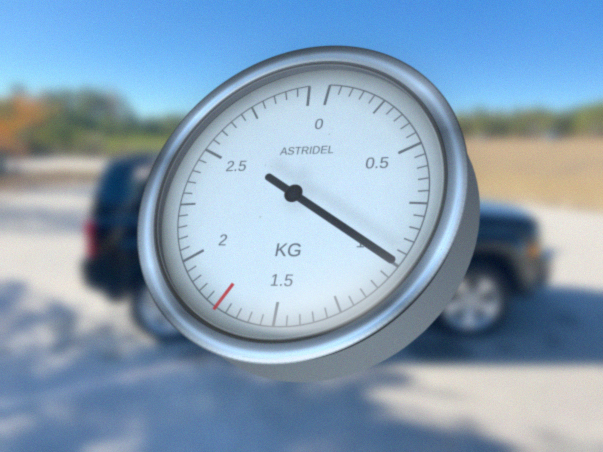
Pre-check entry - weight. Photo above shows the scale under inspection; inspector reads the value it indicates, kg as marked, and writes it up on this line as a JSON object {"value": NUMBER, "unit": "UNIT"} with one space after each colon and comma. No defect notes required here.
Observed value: {"value": 1, "unit": "kg"}
